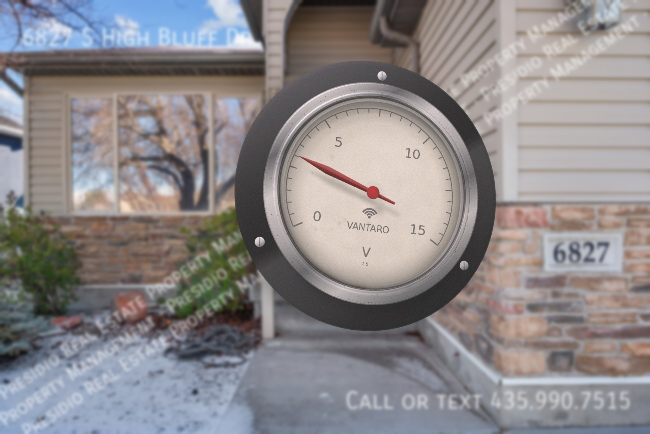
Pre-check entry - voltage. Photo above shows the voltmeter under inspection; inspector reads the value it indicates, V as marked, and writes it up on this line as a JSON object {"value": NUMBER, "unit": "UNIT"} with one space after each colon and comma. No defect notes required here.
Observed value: {"value": 3, "unit": "V"}
